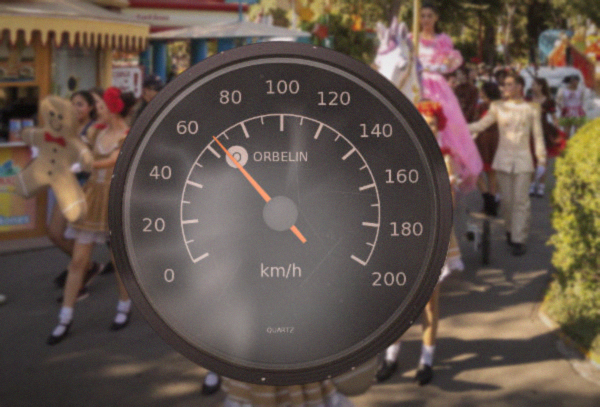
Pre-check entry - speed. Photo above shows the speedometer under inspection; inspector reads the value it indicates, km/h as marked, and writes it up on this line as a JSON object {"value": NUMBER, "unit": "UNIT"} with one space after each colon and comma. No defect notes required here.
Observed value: {"value": 65, "unit": "km/h"}
